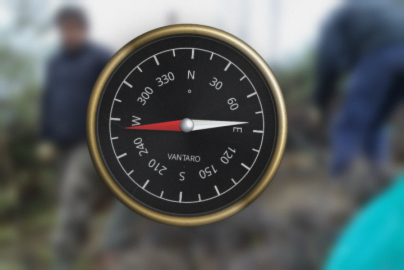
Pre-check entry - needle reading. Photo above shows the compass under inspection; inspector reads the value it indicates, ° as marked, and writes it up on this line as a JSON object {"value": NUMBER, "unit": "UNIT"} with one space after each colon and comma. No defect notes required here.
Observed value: {"value": 262.5, "unit": "°"}
